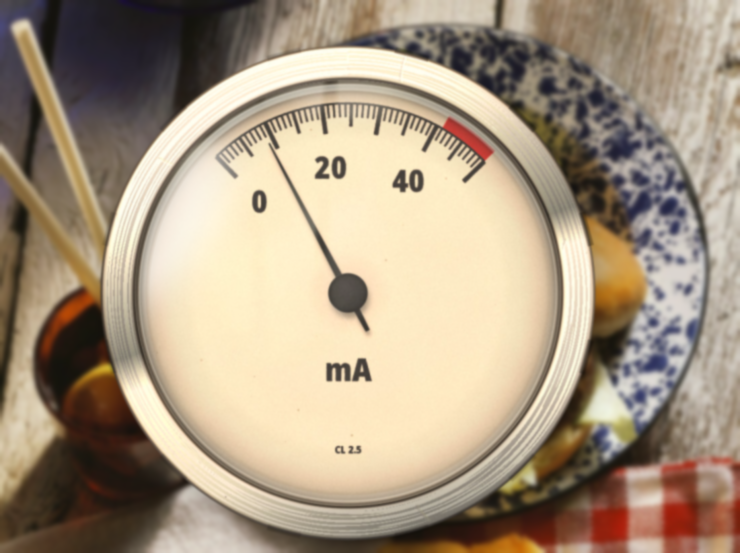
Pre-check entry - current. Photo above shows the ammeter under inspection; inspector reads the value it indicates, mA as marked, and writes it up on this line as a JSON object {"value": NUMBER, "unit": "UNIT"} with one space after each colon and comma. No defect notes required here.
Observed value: {"value": 9, "unit": "mA"}
